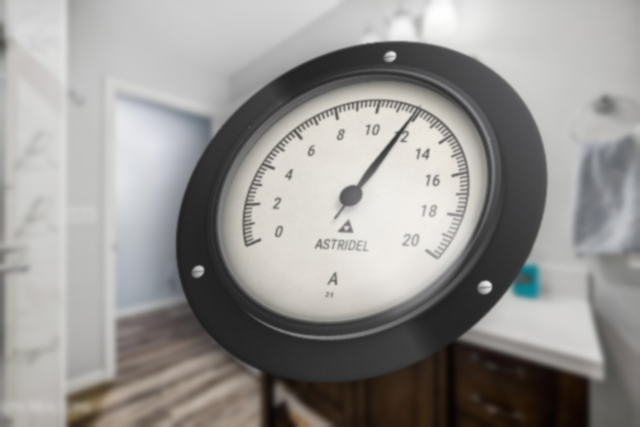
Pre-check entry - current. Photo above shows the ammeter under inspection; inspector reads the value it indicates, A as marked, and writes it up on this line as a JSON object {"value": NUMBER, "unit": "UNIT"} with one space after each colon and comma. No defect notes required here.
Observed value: {"value": 12, "unit": "A"}
